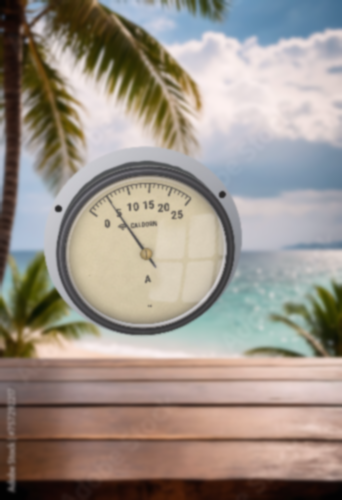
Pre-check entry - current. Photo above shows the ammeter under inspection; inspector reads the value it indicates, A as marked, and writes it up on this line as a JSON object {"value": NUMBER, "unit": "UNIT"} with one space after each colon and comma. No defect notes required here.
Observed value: {"value": 5, "unit": "A"}
